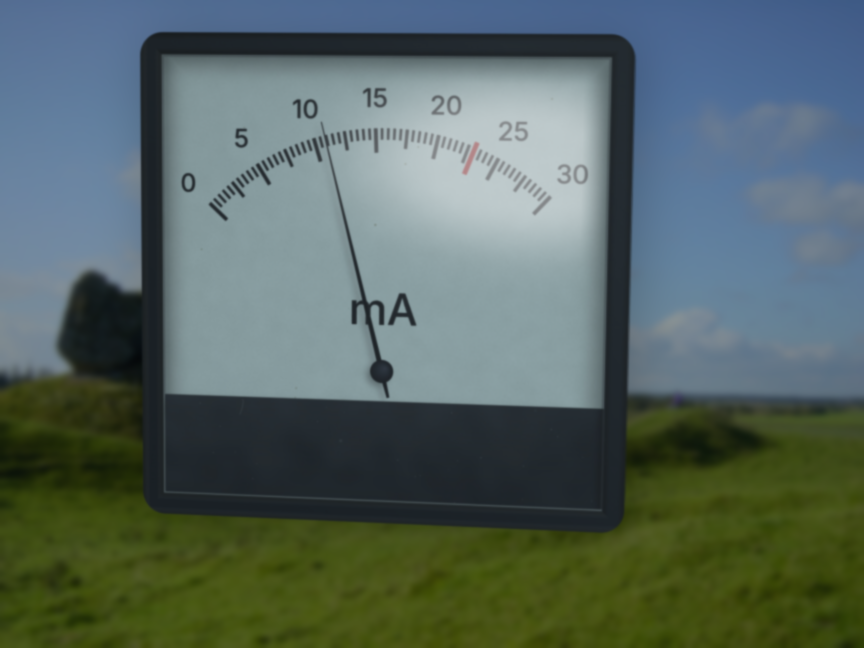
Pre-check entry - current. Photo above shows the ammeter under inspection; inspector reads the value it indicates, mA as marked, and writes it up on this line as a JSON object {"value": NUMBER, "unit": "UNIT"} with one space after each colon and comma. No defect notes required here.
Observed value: {"value": 11, "unit": "mA"}
